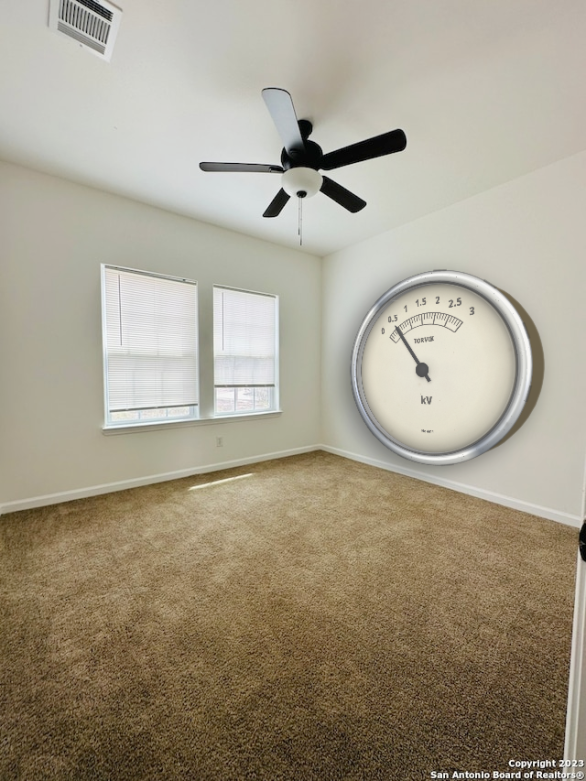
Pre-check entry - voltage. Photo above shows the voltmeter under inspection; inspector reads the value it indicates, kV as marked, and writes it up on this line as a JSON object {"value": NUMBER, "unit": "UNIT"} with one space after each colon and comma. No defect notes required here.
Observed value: {"value": 0.5, "unit": "kV"}
